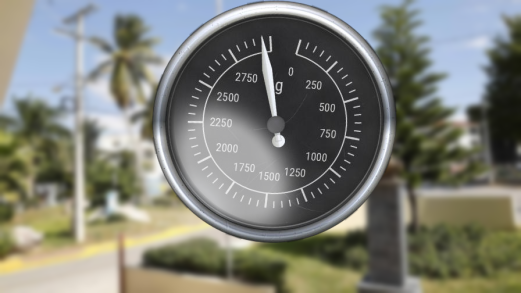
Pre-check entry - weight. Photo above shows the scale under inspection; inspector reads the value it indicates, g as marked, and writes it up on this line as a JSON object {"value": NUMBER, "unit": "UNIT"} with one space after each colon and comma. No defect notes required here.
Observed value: {"value": 2950, "unit": "g"}
